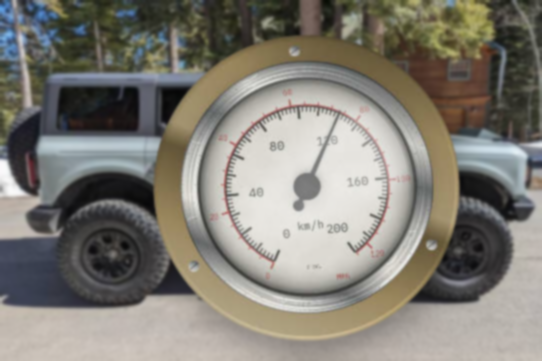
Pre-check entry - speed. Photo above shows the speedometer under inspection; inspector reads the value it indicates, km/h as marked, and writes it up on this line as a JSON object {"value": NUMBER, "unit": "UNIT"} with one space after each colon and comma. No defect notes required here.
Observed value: {"value": 120, "unit": "km/h"}
